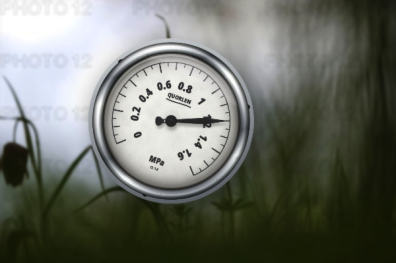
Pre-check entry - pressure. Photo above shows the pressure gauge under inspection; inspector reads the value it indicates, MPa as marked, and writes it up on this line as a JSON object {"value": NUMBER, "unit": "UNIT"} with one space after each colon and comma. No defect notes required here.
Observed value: {"value": 1.2, "unit": "MPa"}
